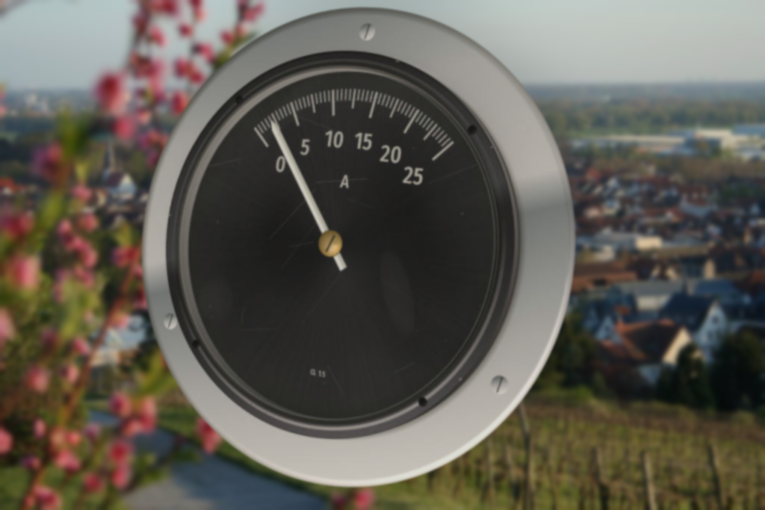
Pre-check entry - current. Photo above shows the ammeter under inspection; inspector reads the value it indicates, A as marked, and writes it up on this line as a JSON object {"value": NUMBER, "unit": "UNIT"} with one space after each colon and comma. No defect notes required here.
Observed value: {"value": 2.5, "unit": "A"}
